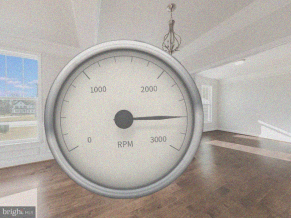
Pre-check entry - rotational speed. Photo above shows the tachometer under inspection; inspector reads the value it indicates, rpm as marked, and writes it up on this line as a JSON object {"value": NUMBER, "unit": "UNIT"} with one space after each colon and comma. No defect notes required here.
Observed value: {"value": 2600, "unit": "rpm"}
